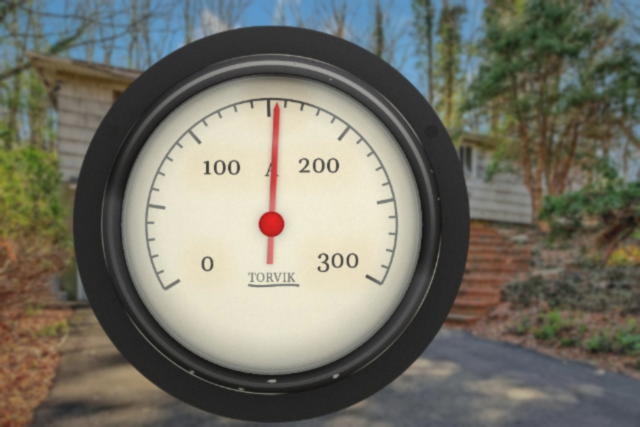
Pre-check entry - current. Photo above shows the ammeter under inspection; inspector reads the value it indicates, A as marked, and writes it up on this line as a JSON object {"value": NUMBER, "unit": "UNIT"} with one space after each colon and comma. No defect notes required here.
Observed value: {"value": 155, "unit": "A"}
